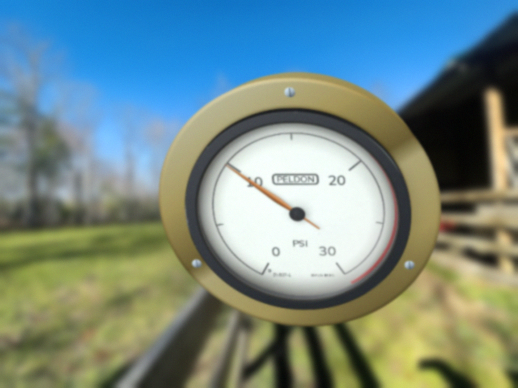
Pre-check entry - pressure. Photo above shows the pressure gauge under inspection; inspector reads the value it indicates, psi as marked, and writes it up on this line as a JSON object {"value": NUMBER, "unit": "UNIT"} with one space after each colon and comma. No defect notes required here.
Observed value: {"value": 10, "unit": "psi"}
